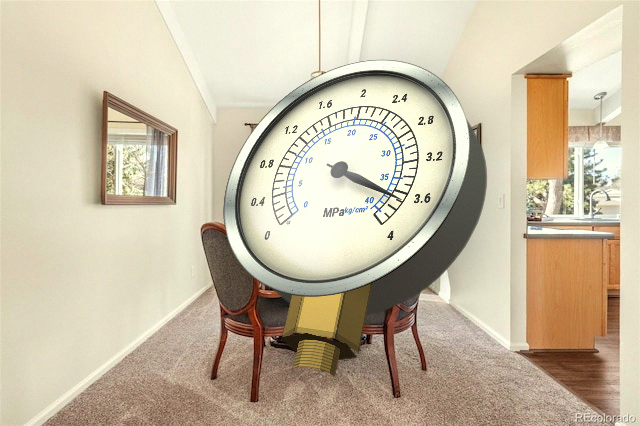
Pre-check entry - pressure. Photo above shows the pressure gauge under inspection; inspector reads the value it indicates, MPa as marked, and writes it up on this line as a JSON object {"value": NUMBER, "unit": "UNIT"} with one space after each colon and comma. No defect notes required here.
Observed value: {"value": 3.7, "unit": "MPa"}
